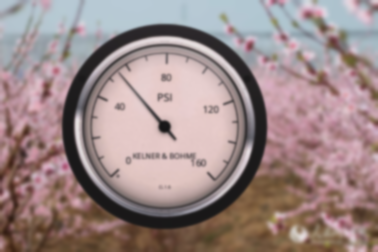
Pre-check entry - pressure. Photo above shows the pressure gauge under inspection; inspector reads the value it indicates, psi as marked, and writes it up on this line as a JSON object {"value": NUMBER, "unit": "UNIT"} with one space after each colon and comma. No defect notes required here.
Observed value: {"value": 55, "unit": "psi"}
